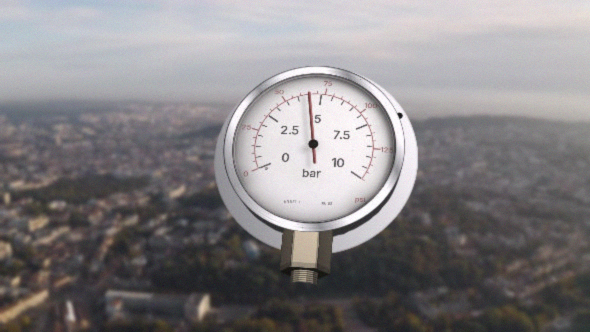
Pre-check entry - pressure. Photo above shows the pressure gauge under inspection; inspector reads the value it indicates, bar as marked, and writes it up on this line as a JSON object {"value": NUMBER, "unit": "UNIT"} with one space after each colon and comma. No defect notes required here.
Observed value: {"value": 4.5, "unit": "bar"}
